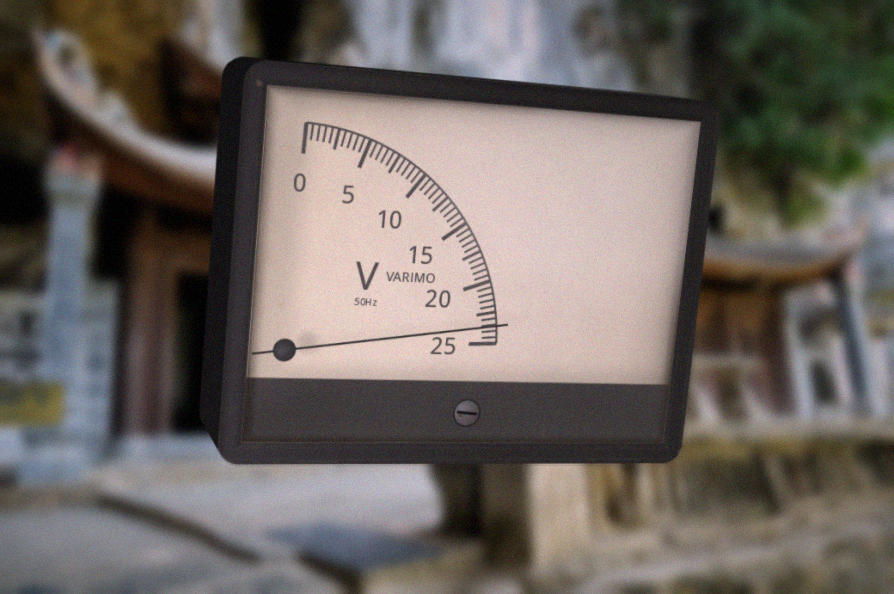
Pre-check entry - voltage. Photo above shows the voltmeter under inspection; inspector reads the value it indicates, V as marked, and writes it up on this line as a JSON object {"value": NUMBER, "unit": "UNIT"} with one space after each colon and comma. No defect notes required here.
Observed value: {"value": 23.5, "unit": "V"}
